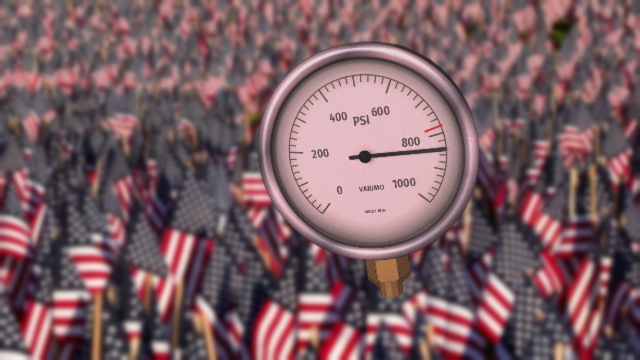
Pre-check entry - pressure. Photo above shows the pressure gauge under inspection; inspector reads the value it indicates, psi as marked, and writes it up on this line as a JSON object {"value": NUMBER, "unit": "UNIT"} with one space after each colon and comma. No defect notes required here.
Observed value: {"value": 840, "unit": "psi"}
